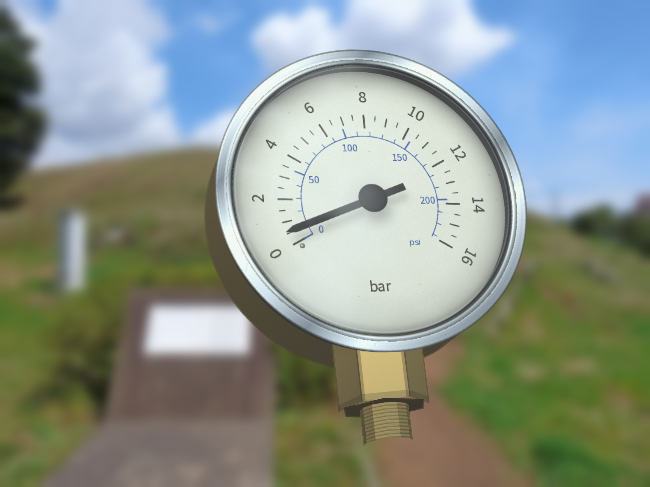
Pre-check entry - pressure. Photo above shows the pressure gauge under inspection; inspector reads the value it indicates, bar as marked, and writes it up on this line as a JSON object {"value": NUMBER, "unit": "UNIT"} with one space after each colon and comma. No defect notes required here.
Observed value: {"value": 0.5, "unit": "bar"}
